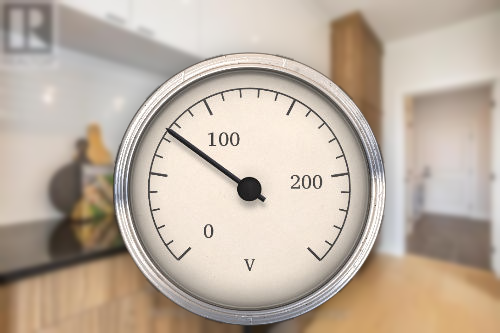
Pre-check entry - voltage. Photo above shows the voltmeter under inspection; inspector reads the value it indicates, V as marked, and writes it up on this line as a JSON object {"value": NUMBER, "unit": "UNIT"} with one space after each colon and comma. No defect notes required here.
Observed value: {"value": 75, "unit": "V"}
